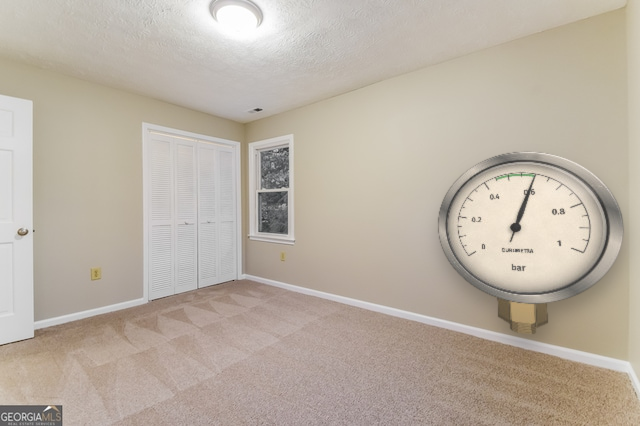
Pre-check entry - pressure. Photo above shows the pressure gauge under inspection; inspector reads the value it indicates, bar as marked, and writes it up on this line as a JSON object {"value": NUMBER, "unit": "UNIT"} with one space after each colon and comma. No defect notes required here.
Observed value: {"value": 0.6, "unit": "bar"}
